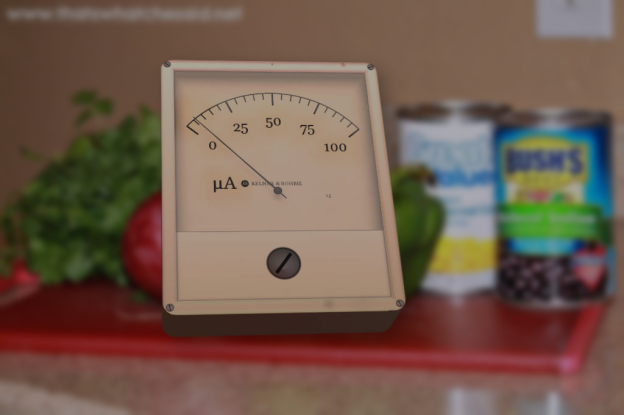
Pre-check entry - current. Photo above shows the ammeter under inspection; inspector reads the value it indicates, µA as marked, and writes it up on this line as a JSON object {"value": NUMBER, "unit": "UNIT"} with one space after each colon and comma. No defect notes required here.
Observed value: {"value": 5, "unit": "µA"}
